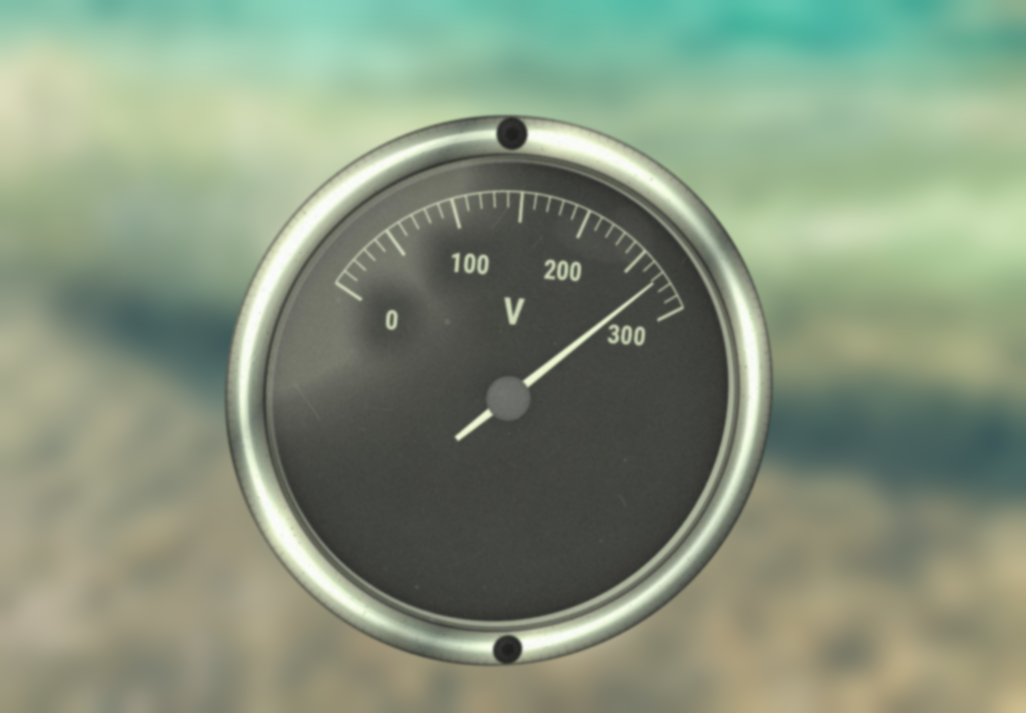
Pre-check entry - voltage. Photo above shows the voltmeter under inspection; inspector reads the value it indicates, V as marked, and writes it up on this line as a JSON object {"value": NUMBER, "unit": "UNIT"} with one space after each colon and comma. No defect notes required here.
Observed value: {"value": 270, "unit": "V"}
